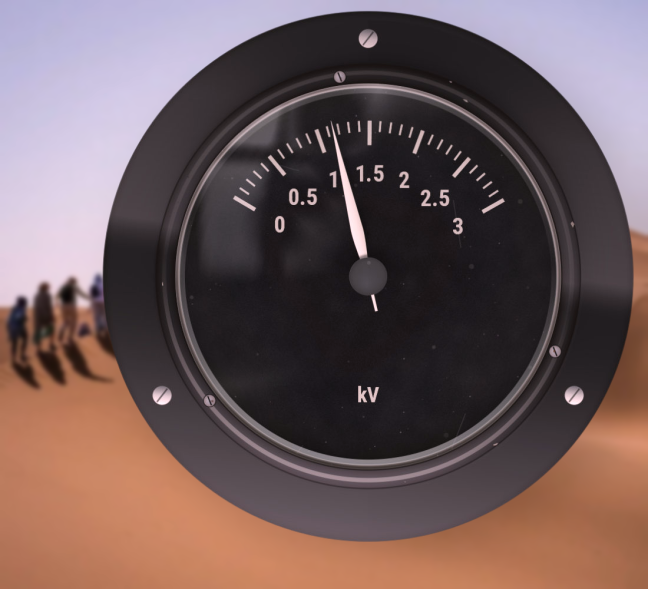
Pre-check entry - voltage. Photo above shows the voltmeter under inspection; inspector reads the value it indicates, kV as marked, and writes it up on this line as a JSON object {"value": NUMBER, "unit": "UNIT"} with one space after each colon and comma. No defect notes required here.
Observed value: {"value": 1.15, "unit": "kV"}
